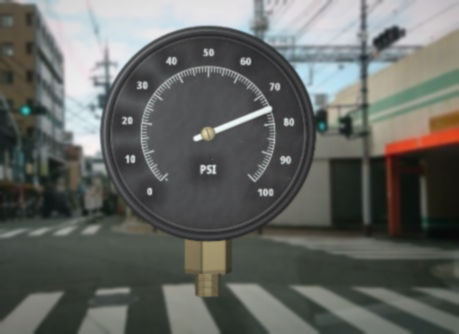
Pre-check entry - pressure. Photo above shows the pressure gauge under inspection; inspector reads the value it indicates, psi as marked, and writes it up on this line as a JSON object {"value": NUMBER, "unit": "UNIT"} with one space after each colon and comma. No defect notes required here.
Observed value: {"value": 75, "unit": "psi"}
